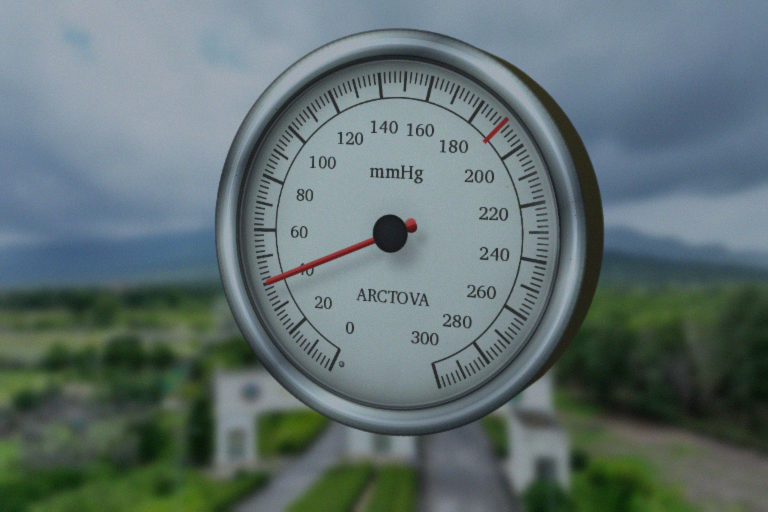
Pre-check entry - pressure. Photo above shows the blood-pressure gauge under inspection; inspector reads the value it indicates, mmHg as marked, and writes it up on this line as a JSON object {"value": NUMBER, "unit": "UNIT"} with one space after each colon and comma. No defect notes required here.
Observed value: {"value": 40, "unit": "mmHg"}
